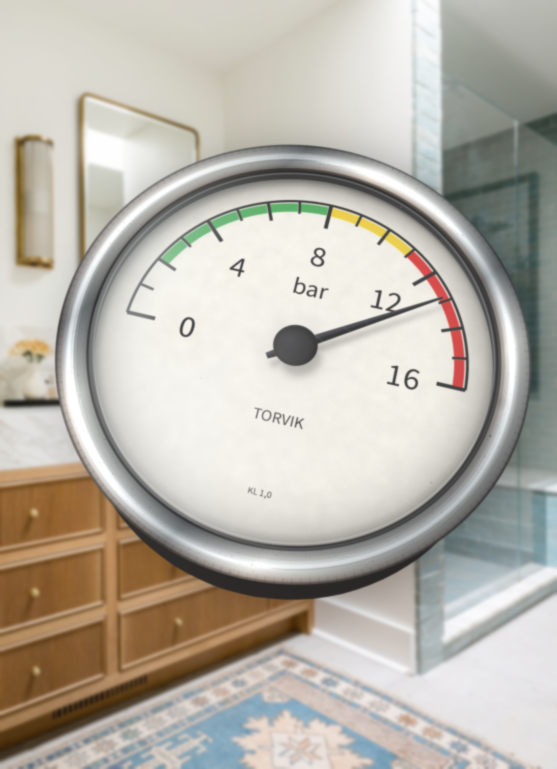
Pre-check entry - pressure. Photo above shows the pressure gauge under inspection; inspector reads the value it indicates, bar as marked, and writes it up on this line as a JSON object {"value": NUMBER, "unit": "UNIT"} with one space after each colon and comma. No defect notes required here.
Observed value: {"value": 13, "unit": "bar"}
